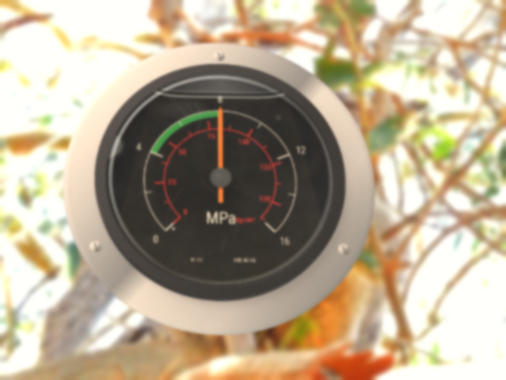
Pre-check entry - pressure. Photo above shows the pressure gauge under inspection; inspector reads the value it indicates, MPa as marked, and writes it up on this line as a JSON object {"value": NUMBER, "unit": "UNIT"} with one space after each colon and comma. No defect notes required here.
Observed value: {"value": 8, "unit": "MPa"}
